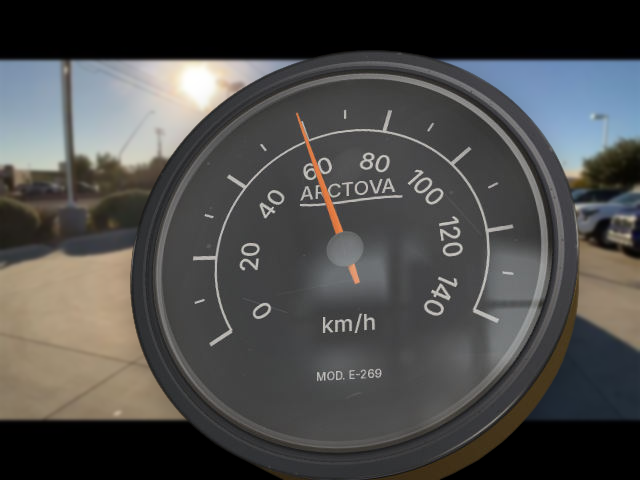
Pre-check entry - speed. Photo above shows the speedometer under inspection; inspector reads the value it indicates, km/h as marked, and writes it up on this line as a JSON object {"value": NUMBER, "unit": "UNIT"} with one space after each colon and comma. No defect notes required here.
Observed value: {"value": 60, "unit": "km/h"}
